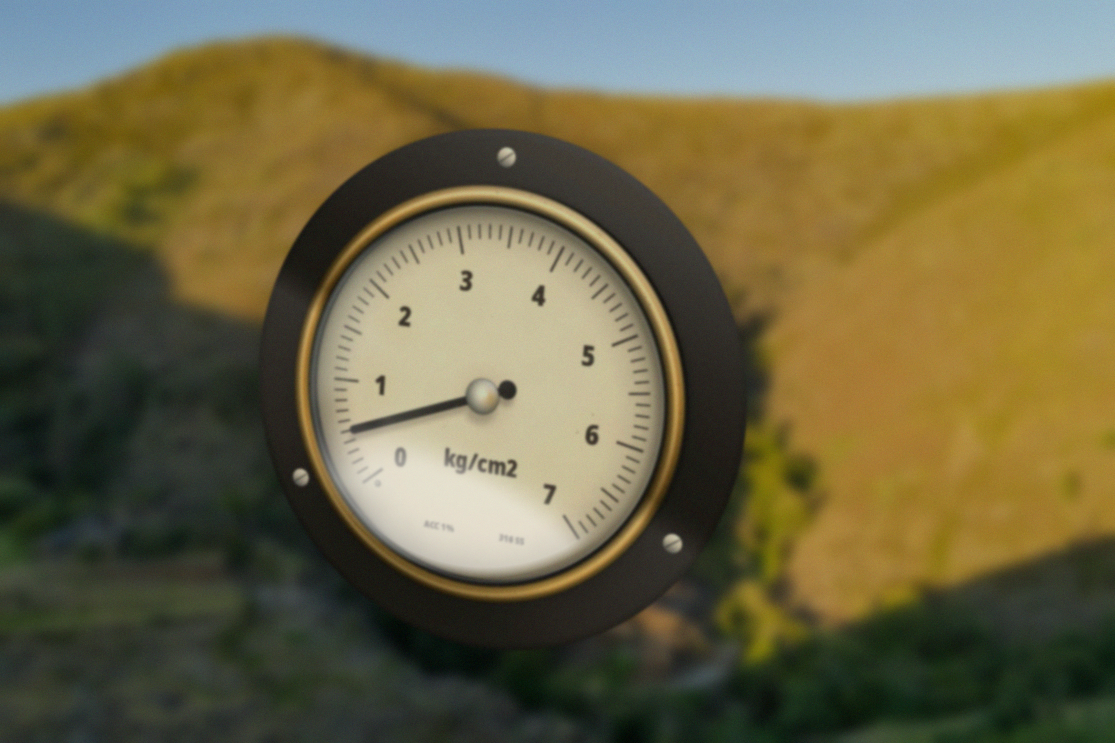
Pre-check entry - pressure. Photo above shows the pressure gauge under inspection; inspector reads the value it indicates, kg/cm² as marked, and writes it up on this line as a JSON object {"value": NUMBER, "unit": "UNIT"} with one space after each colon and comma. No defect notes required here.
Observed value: {"value": 0.5, "unit": "kg/cm²"}
